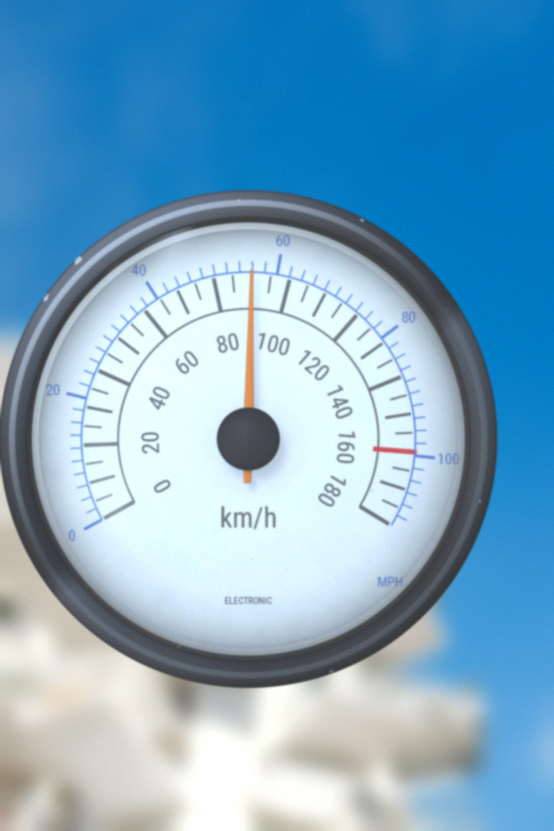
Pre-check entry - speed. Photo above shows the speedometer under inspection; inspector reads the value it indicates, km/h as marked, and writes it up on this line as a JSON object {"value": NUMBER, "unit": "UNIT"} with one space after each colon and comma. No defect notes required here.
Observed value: {"value": 90, "unit": "km/h"}
